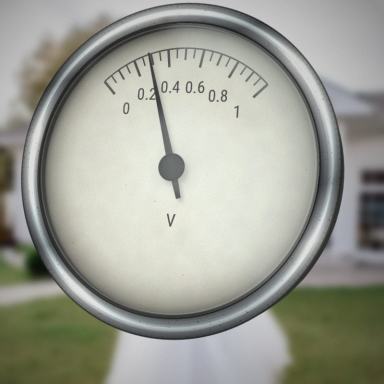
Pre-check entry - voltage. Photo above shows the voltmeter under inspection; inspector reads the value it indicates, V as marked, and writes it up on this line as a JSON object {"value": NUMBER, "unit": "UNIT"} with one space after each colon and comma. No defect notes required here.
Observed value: {"value": 0.3, "unit": "V"}
